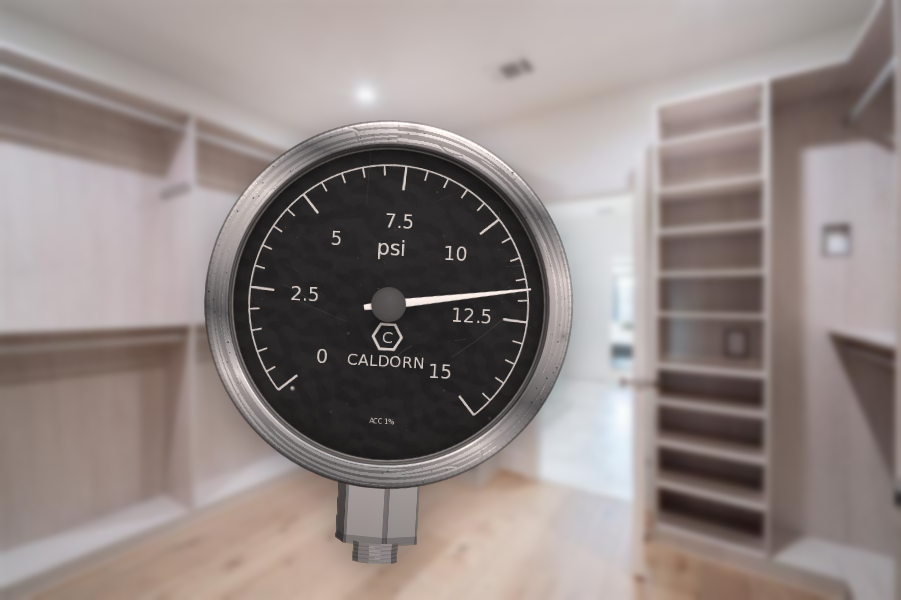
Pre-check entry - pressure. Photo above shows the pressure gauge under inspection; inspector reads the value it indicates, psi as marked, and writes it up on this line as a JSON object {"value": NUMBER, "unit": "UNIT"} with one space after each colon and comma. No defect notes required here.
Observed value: {"value": 11.75, "unit": "psi"}
